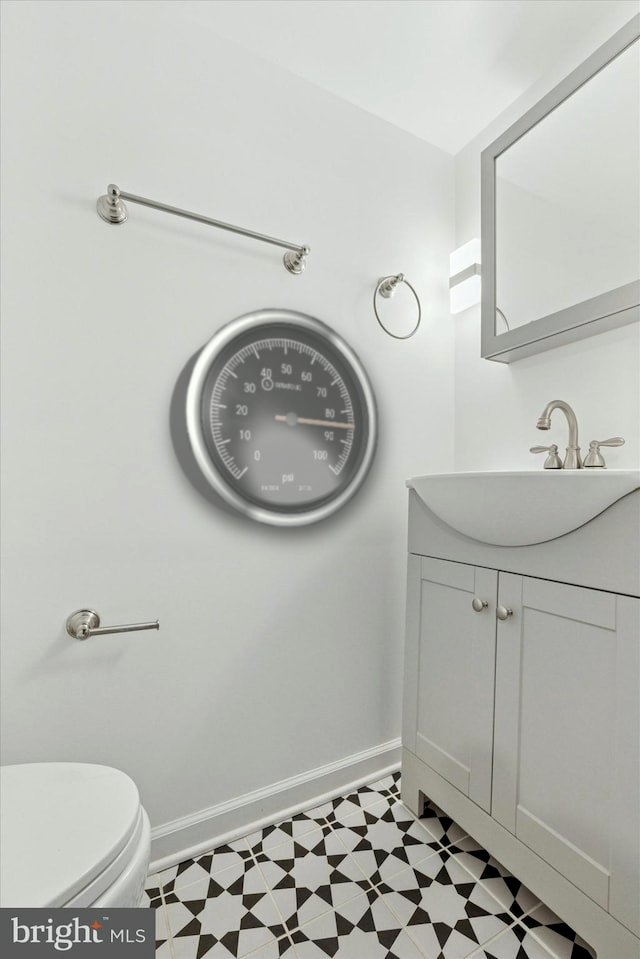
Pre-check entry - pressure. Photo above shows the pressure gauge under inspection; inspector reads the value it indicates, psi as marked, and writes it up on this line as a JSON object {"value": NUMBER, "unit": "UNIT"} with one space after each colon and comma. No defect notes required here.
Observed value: {"value": 85, "unit": "psi"}
